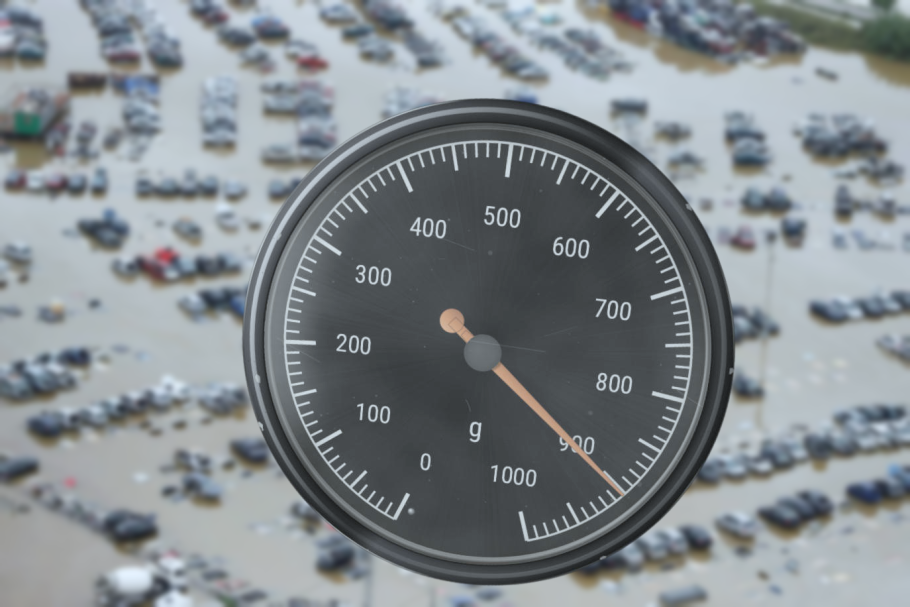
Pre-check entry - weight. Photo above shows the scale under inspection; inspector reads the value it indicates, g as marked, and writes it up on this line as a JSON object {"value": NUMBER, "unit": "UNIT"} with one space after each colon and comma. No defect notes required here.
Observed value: {"value": 900, "unit": "g"}
